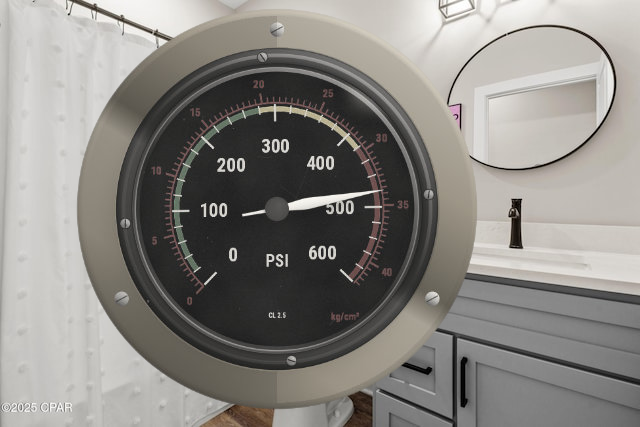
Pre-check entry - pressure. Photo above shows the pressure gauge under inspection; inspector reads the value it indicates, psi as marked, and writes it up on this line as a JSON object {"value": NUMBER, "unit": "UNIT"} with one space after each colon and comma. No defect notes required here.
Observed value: {"value": 480, "unit": "psi"}
